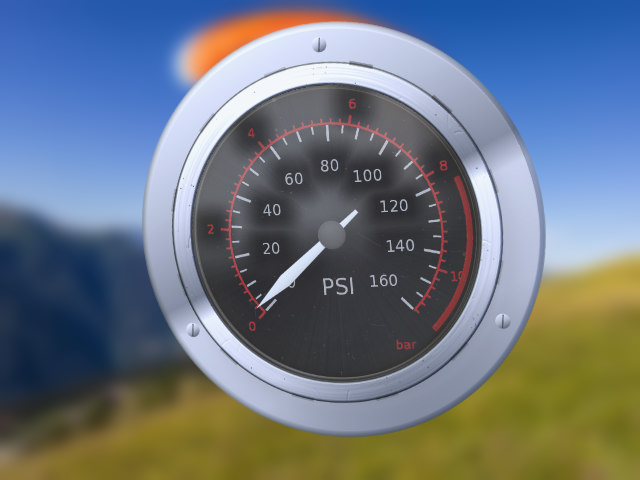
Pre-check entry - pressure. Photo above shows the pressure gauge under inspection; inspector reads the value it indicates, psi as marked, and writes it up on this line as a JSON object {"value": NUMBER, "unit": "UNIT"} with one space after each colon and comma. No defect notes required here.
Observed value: {"value": 2.5, "unit": "psi"}
